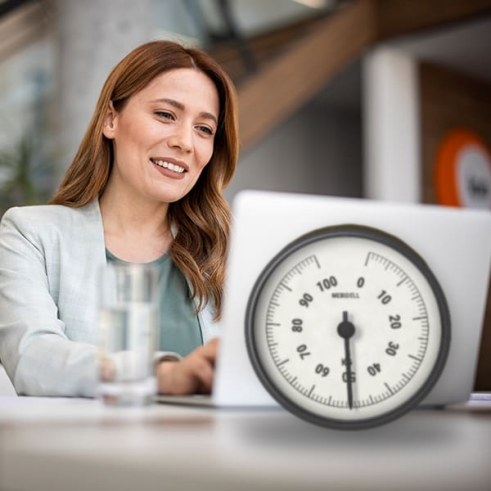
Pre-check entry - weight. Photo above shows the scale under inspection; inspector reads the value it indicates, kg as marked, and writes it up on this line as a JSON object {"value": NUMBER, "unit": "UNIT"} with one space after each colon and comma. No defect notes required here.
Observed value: {"value": 50, "unit": "kg"}
